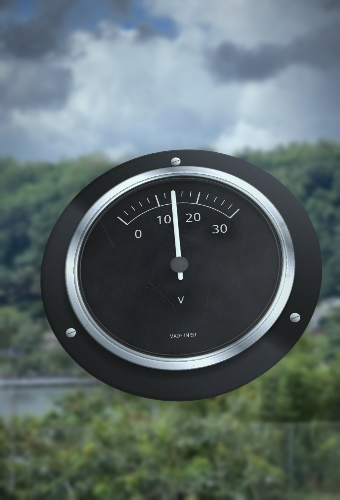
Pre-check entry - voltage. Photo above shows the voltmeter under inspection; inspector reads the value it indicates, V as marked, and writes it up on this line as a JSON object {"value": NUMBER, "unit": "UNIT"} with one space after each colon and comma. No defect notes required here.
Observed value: {"value": 14, "unit": "V"}
